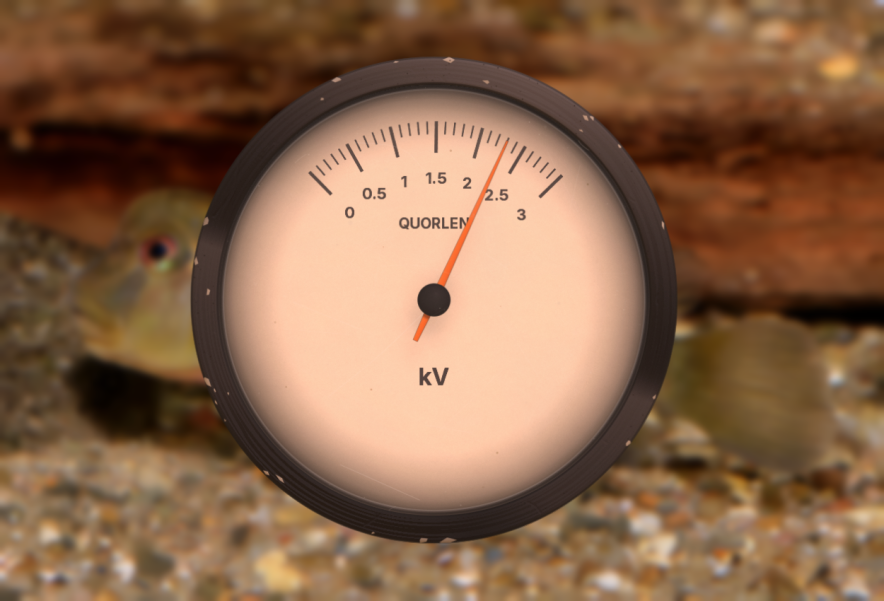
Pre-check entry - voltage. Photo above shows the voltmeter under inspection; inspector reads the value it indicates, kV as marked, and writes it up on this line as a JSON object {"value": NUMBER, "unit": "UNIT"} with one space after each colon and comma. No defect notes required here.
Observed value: {"value": 2.3, "unit": "kV"}
